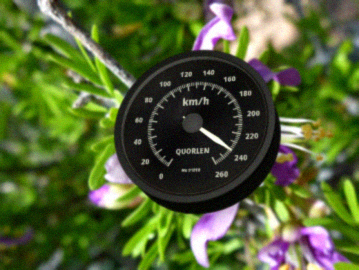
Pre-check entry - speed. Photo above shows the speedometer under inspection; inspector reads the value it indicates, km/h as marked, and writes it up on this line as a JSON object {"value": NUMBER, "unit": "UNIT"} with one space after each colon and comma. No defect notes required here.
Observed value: {"value": 240, "unit": "km/h"}
